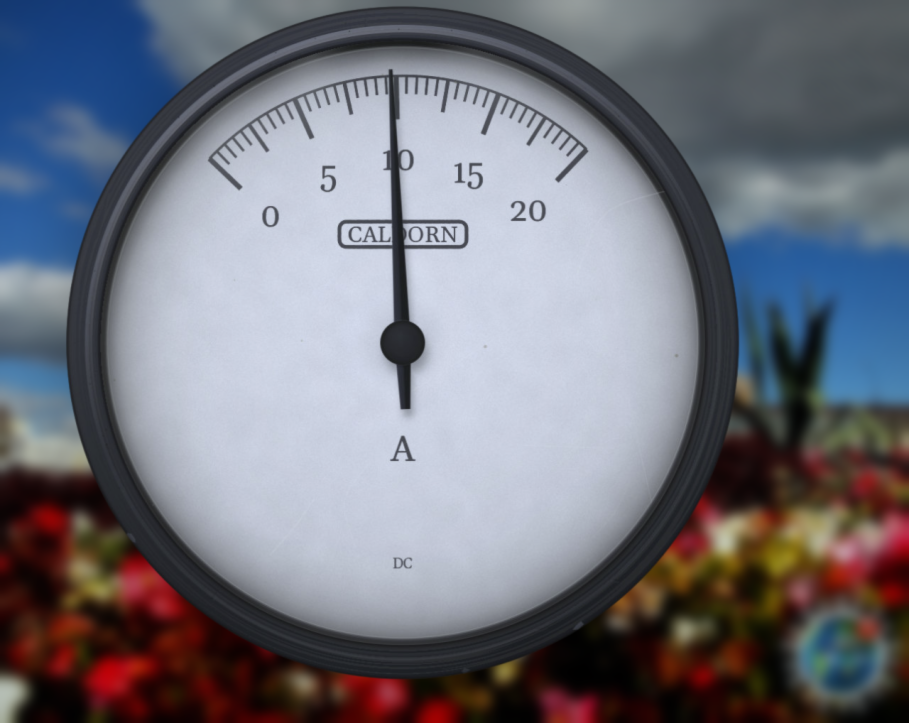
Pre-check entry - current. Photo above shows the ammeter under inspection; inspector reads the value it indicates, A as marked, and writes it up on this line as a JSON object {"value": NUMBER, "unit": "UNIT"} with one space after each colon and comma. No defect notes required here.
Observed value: {"value": 9.75, "unit": "A"}
